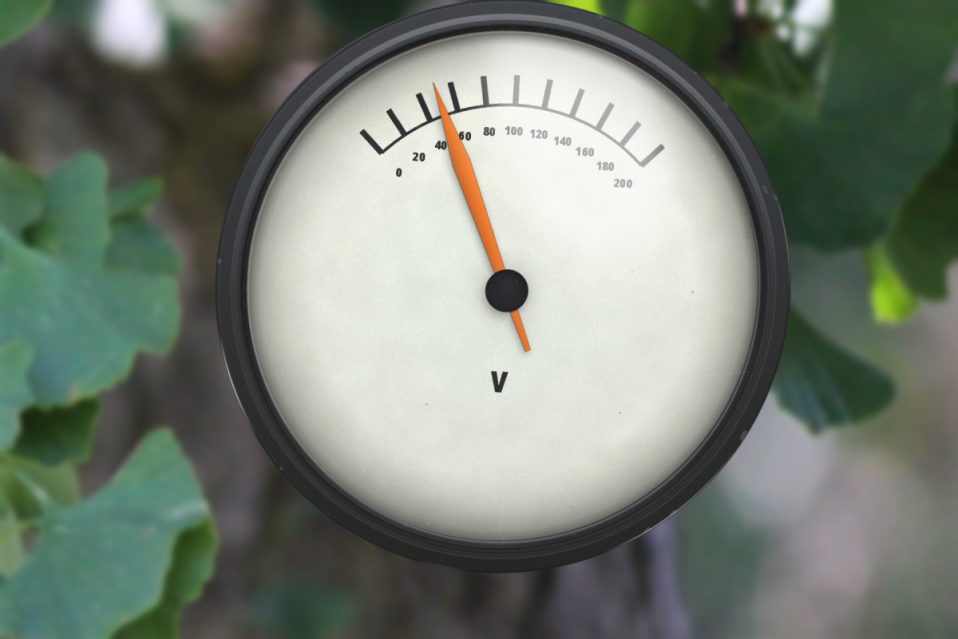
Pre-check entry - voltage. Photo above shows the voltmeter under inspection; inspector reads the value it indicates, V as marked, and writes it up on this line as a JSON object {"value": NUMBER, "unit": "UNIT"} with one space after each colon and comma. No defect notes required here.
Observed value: {"value": 50, "unit": "V"}
